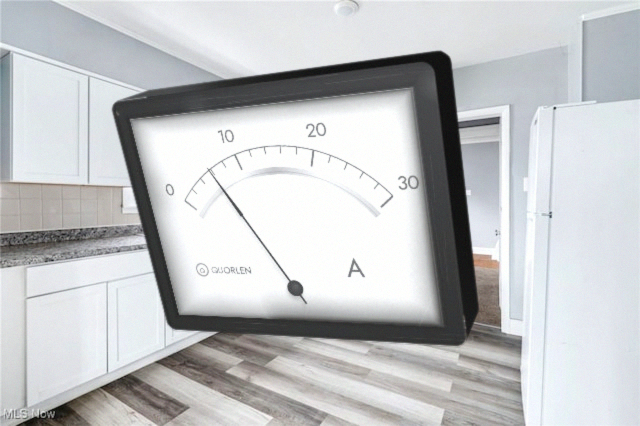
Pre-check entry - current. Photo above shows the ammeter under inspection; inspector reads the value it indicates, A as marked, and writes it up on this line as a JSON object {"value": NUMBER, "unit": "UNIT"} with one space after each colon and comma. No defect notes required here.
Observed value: {"value": 6, "unit": "A"}
